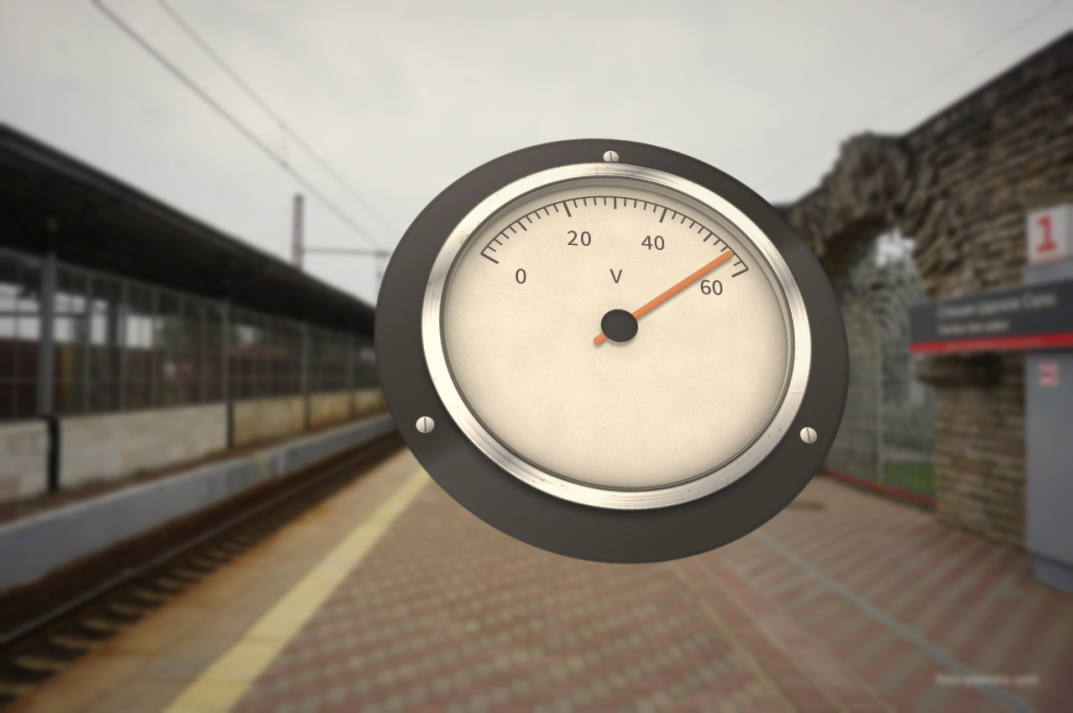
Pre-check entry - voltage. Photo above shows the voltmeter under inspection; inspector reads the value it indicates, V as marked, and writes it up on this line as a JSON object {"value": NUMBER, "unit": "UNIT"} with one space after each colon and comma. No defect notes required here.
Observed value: {"value": 56, "unit": "V"}
